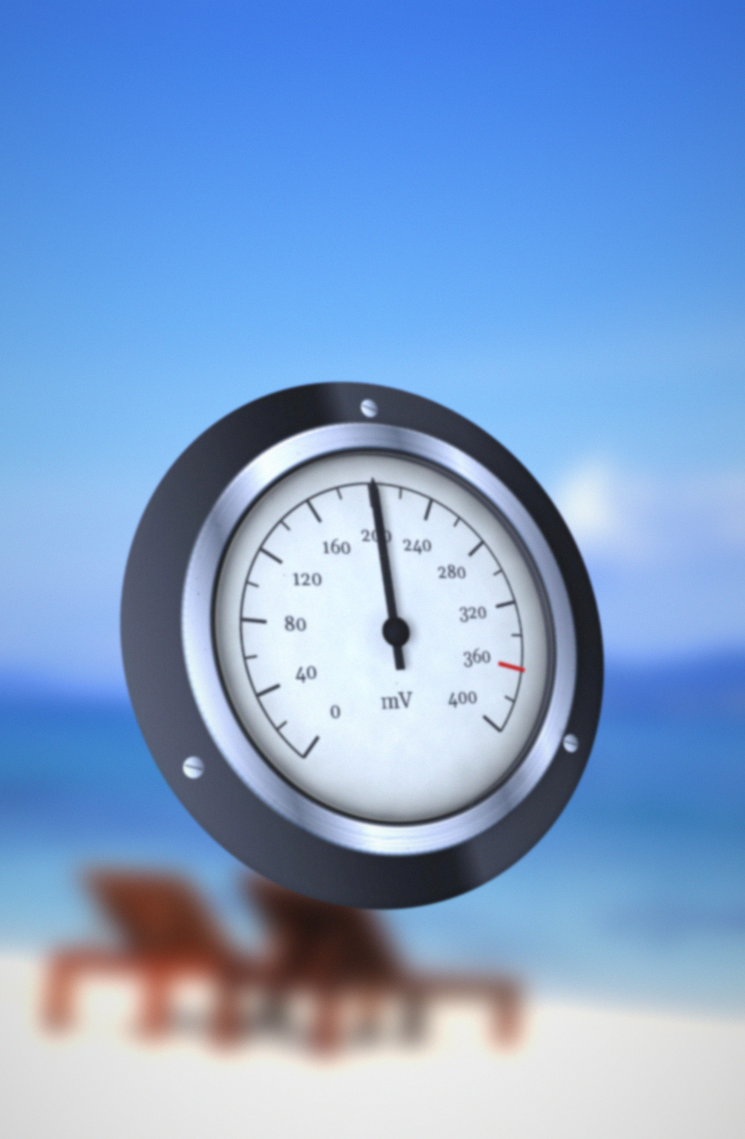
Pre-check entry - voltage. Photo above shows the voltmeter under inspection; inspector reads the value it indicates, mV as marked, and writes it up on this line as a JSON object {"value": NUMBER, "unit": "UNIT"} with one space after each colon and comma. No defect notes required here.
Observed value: {"value": 200, "unit": "mV"}
